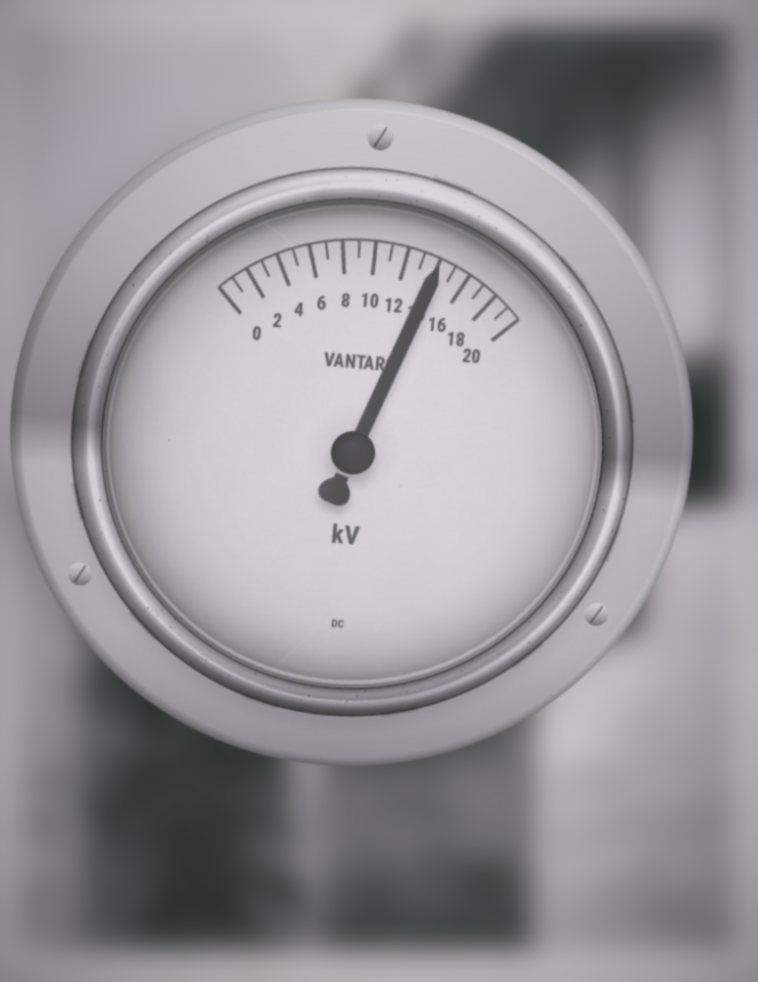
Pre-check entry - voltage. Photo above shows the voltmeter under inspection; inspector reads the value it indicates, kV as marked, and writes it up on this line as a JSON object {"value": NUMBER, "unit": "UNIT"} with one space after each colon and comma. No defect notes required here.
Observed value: {"value": 14, "unit": "kV"}
